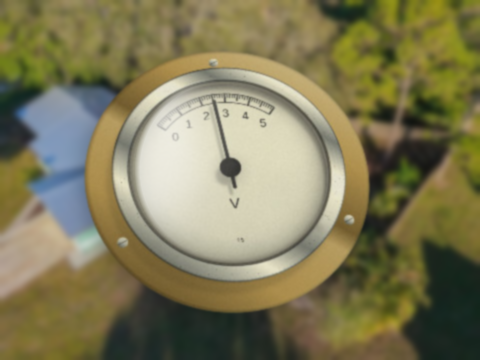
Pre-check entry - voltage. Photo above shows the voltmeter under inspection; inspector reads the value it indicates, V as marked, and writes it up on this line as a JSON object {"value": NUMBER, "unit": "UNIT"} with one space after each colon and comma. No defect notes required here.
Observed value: {"value": 2.5, "unit": "V"}
